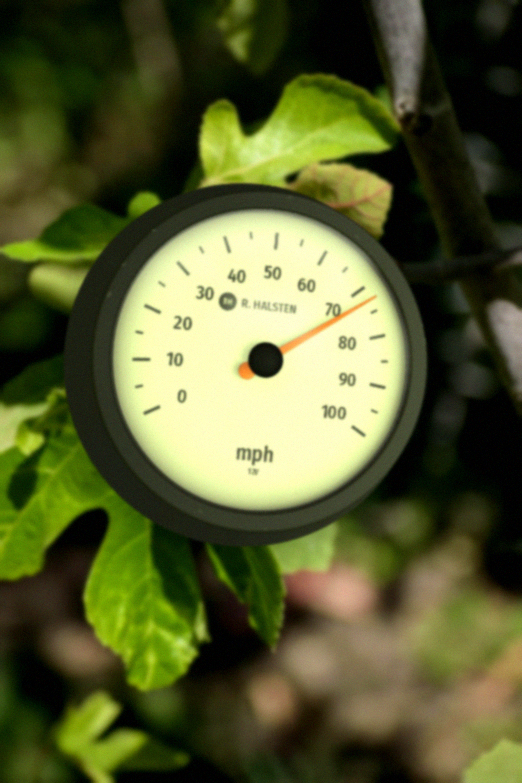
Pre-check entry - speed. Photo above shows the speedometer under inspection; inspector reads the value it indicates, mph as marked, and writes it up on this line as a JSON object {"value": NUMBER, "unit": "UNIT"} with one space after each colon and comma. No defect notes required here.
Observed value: {"value": 72.5, "unit": "mph"}
